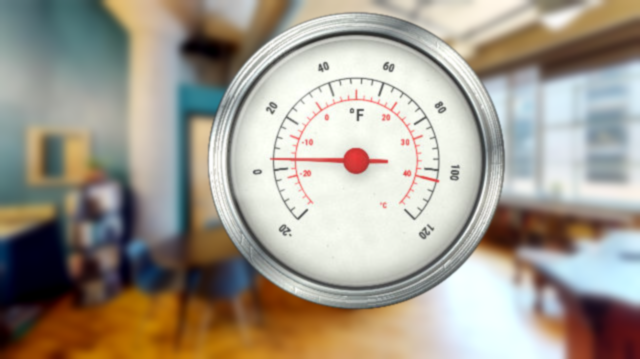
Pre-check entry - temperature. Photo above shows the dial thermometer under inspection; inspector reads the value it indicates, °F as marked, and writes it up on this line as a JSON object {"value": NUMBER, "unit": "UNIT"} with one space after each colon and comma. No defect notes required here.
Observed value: {"value": 4, "unit": "°F"}
